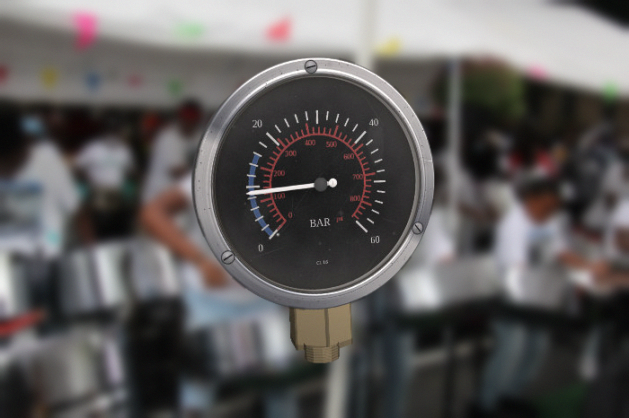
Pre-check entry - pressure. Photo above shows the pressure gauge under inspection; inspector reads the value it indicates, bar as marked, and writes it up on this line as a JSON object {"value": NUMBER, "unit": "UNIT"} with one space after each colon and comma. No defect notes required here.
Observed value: {"value": 9, "unit": "bar"}
